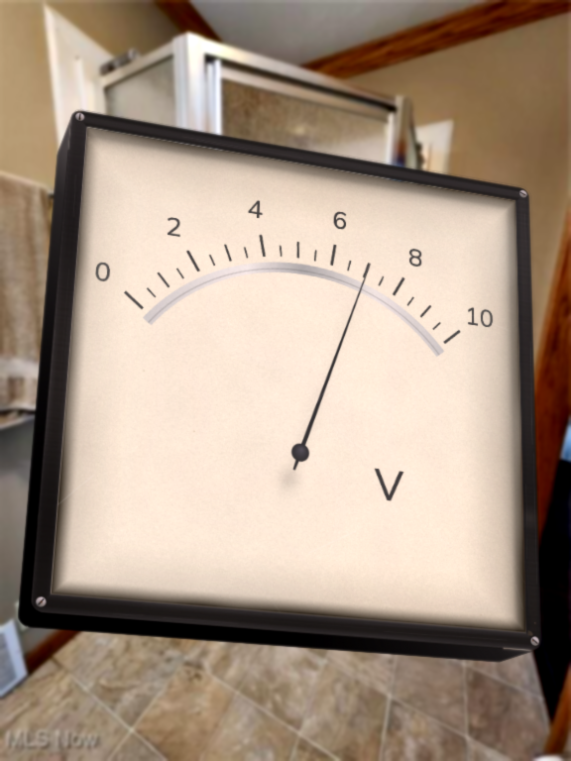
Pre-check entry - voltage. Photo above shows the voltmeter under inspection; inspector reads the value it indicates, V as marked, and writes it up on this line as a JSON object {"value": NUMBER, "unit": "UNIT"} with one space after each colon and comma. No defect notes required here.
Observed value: {"value": 7, "unit": "V"}
